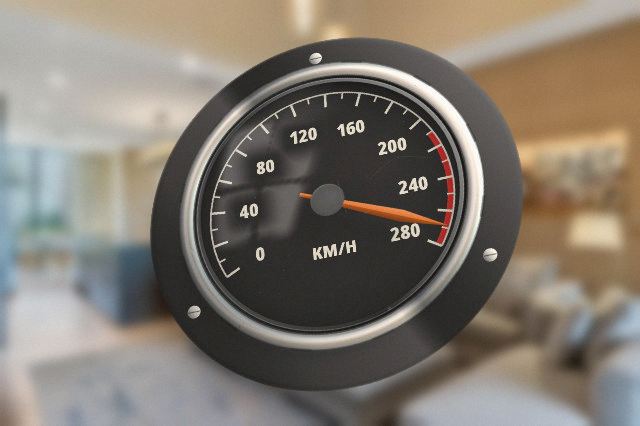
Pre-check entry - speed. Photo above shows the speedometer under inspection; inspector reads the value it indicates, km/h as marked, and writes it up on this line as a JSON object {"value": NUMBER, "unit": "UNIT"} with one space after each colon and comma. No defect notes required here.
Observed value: {"value": 270, "unit": "km/h"}
